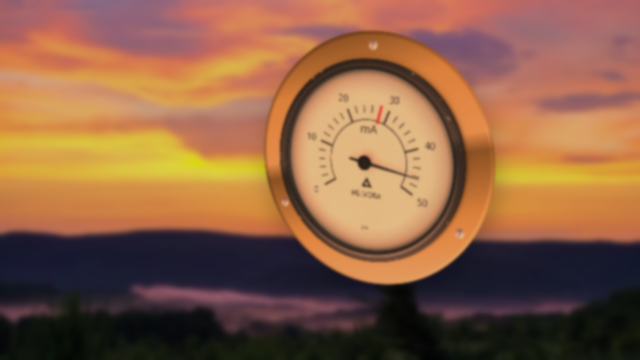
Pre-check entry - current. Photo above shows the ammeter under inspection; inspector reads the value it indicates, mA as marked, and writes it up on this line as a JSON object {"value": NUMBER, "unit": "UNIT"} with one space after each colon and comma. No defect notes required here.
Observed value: {"value": 46, "unit": "mA"}
